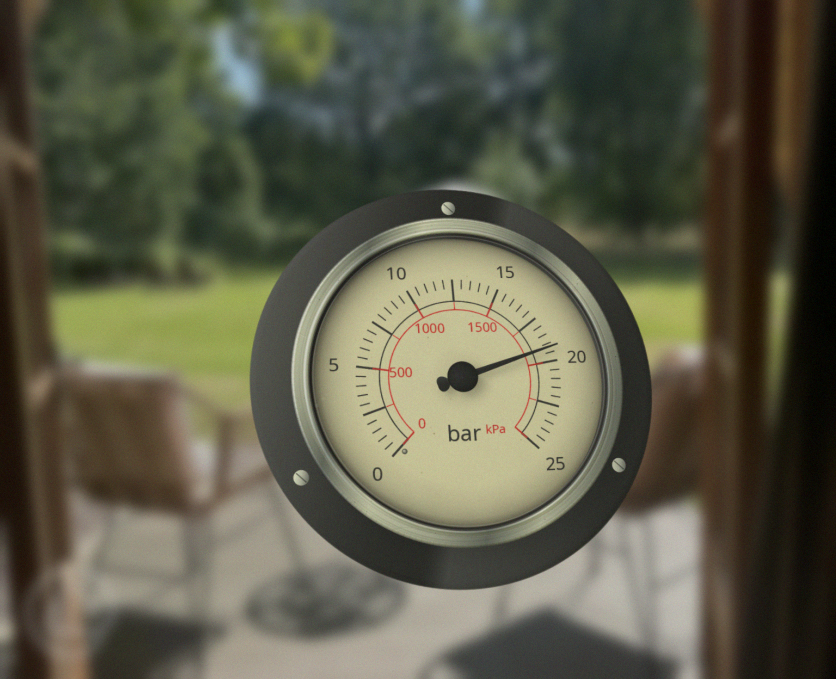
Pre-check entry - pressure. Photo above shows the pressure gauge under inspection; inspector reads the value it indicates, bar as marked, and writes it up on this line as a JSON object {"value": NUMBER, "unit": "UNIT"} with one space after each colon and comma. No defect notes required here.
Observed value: {"value": 19.25, "unit": "bar"}
